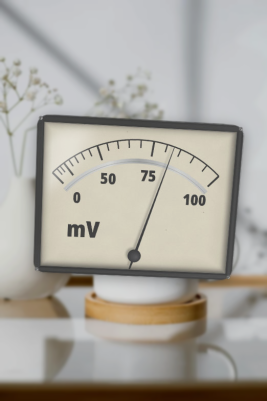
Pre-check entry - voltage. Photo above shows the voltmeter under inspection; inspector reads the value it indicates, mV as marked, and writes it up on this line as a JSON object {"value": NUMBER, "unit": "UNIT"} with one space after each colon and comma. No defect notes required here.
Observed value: {"value": 82.5, "unit": "mV"}
